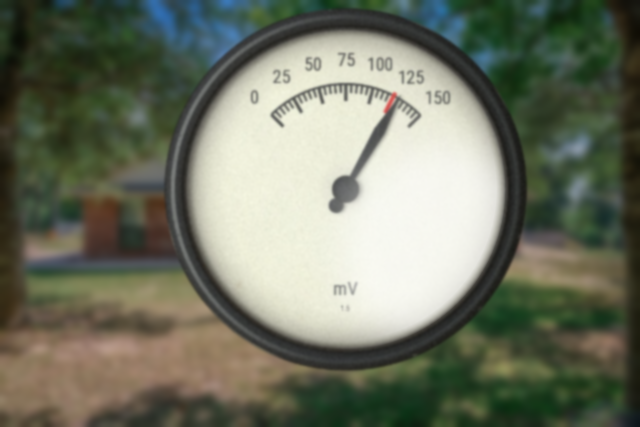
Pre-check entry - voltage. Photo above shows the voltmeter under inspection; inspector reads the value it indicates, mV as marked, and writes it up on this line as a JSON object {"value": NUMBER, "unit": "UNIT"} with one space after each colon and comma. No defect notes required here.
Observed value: {"value": 125, "unit": "mV"}
